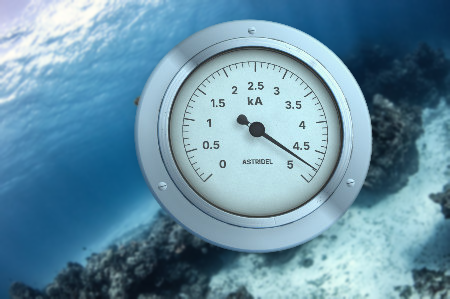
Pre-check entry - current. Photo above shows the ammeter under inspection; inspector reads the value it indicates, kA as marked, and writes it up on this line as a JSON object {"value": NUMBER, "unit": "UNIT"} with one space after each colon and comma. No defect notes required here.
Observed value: {"value": 4.8, "unit": "kA"}
